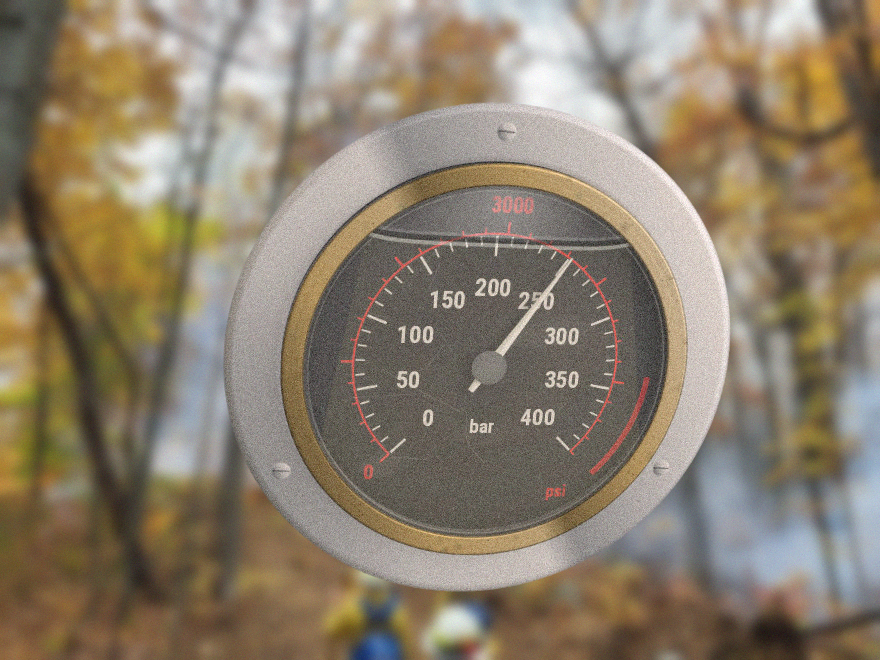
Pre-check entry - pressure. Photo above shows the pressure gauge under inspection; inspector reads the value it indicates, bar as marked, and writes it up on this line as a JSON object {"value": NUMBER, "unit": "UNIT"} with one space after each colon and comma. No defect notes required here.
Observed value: {"value": 250, "unit": "bar"}
